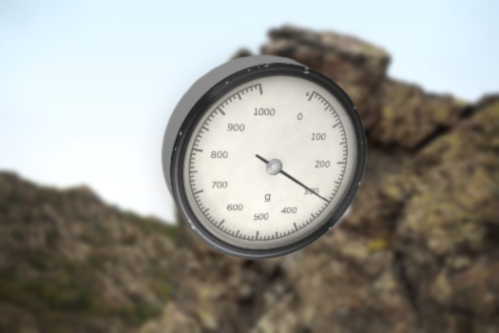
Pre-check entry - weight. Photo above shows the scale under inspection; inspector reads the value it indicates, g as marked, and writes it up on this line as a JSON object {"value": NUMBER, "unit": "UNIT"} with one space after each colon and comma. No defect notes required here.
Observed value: {"value": 300, "unit": "g"}
